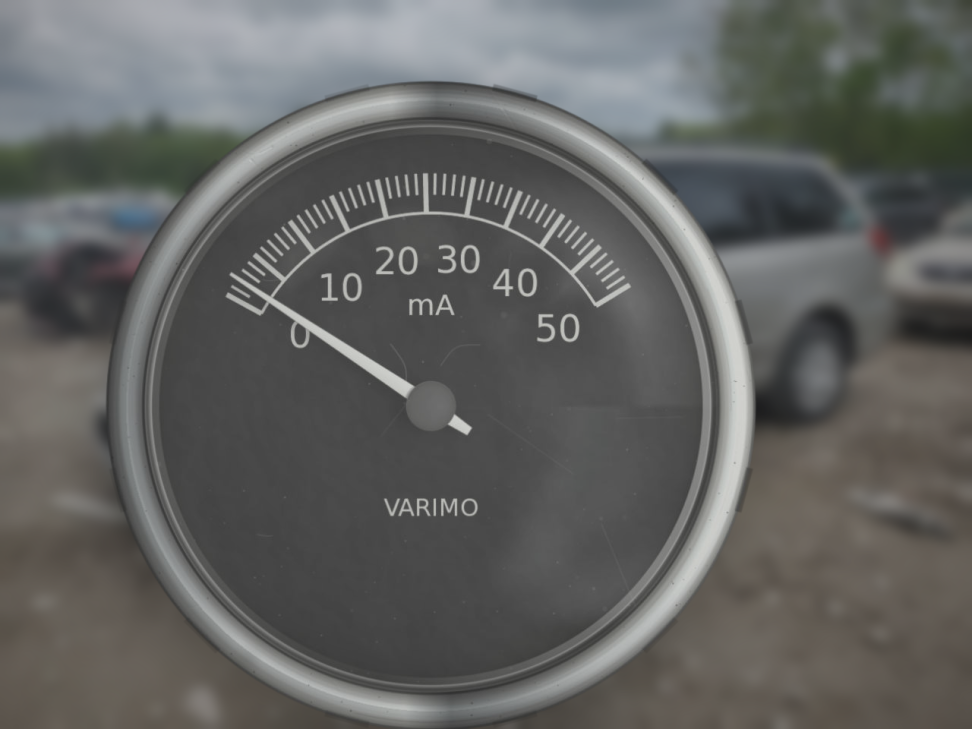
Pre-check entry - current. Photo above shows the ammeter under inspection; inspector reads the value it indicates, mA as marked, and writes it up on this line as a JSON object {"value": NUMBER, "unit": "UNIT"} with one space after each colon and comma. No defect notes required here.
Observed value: {"value": 2, "unit": "mA"}
